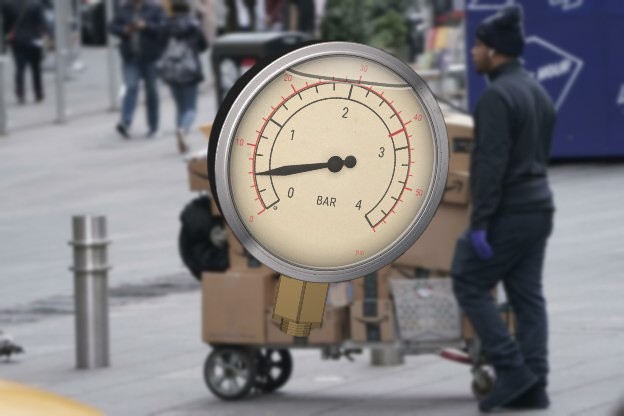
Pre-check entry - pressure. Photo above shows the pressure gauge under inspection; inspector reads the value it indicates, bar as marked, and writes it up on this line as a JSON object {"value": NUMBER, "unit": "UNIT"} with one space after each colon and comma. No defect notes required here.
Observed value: {"value": 0.4, "unit": "bar"}
